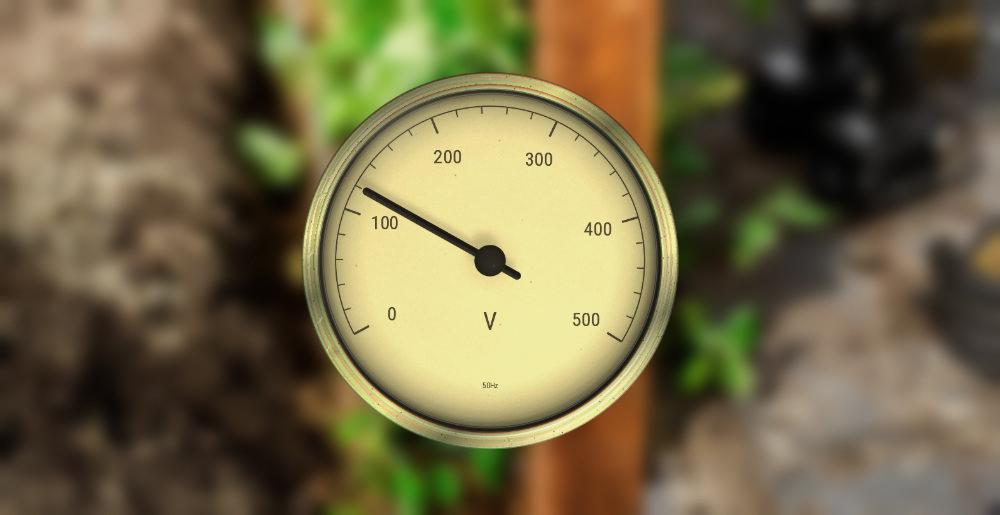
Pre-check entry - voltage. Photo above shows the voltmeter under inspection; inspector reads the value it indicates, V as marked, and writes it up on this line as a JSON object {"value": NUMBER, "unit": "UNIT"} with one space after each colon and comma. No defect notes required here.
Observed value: {"value": 120, "unit": "V"}
